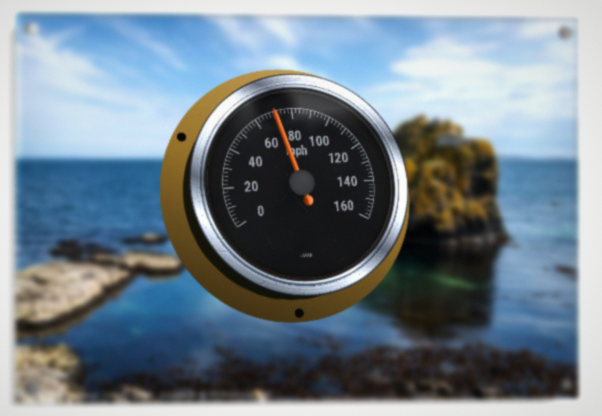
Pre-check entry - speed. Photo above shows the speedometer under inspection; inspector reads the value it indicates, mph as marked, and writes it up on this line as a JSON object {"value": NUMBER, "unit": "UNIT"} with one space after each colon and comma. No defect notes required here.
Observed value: {"value": 70, "unit": "mph"}
